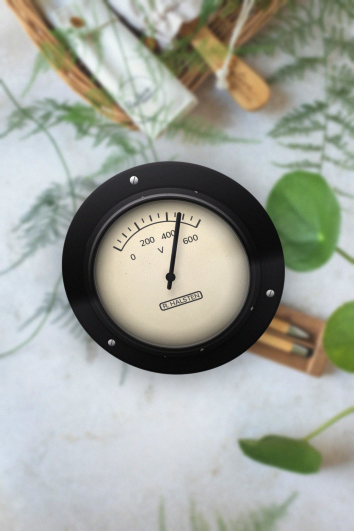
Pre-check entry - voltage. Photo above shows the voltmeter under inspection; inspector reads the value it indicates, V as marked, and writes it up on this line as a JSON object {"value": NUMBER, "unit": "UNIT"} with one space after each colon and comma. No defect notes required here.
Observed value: {"value": 475, "unit": "V"}
